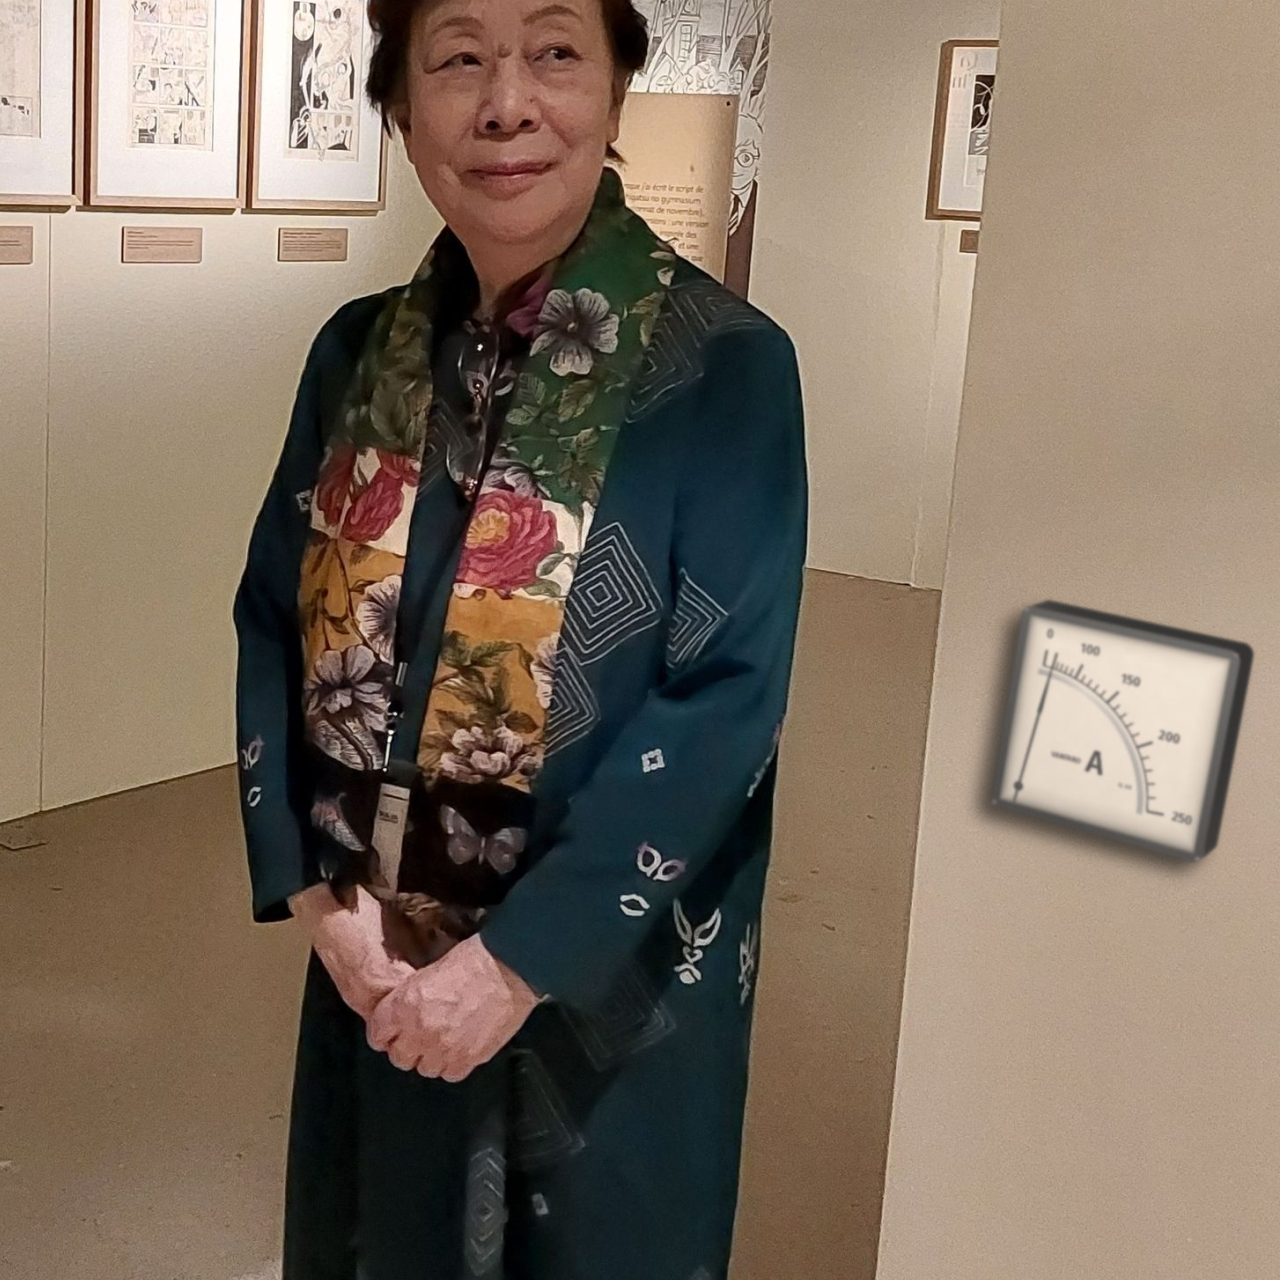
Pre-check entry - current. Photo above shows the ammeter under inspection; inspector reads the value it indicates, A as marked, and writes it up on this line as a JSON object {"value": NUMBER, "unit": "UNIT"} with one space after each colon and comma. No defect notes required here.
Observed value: {"value": 50, "unit": "A"}
